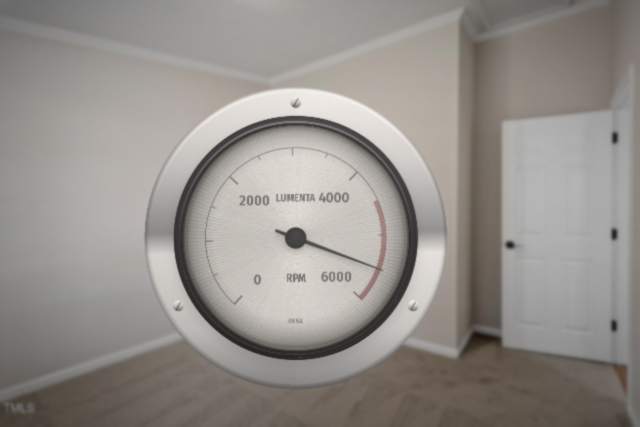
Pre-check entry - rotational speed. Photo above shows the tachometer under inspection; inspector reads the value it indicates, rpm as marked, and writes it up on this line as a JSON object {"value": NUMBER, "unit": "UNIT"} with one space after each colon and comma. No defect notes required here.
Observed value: {"value": 5500, "unit": "rpm"}
